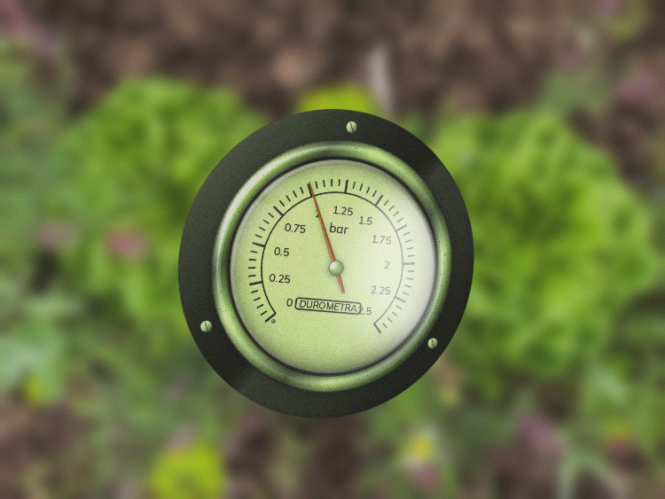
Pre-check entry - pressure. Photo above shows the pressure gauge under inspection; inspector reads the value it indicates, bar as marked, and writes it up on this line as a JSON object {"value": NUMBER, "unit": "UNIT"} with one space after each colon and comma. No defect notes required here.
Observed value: {"value": 1, "unit": "bar"}
